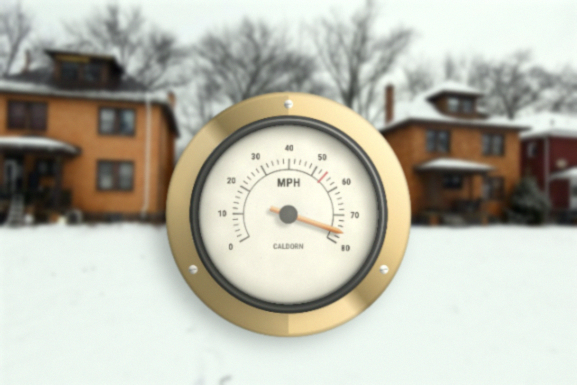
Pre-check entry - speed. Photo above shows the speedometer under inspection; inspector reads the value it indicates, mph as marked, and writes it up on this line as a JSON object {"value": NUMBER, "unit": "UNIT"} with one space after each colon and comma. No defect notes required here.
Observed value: {"value": 76, "unit": "mph"}
